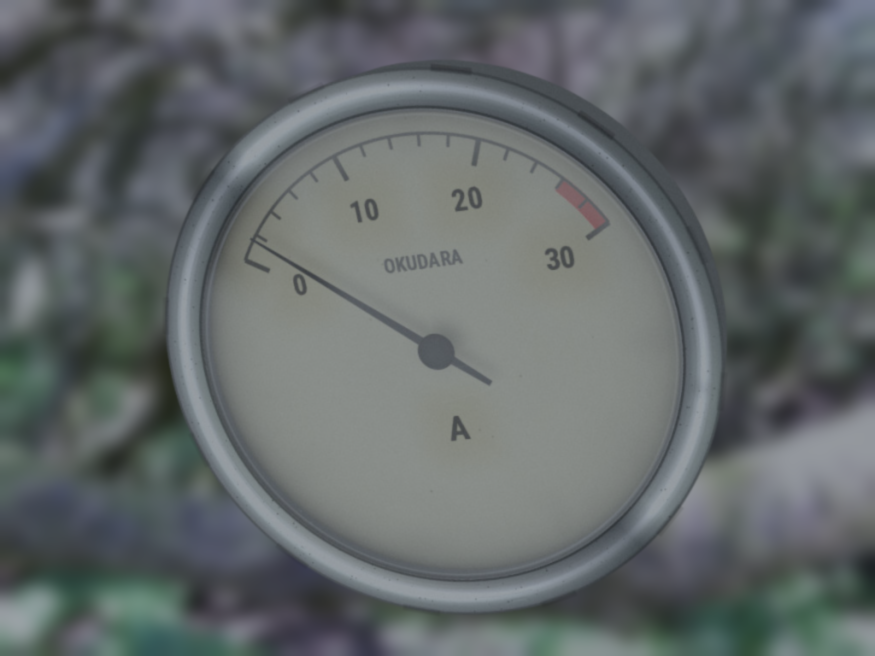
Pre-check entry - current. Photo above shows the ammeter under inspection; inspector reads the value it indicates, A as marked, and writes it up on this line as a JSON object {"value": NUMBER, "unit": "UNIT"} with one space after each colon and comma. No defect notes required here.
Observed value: {"value": 2, "unit": "A"}
